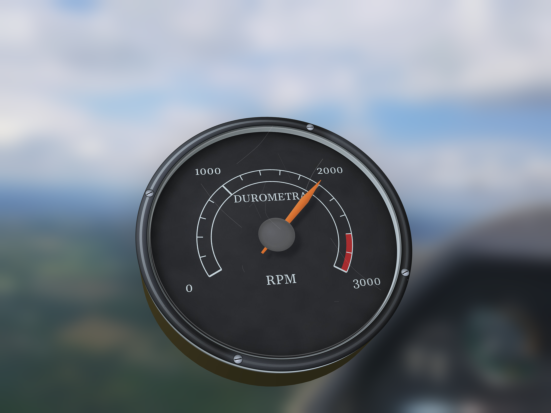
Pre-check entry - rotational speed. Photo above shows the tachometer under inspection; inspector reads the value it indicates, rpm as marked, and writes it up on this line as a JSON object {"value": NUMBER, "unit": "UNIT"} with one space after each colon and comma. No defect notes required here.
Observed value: {"value": 2000, "unit": "rpm"}
